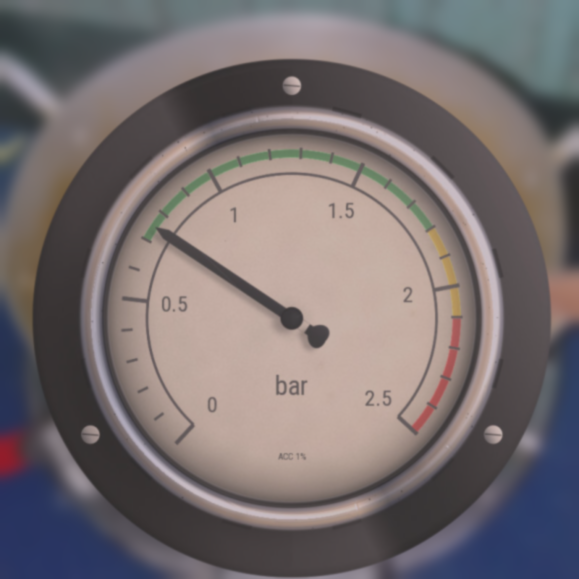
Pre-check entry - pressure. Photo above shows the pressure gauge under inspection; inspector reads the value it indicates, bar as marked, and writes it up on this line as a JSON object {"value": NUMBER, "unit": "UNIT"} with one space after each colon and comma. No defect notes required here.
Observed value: {"value": 0.75, "unit": "bar"}
